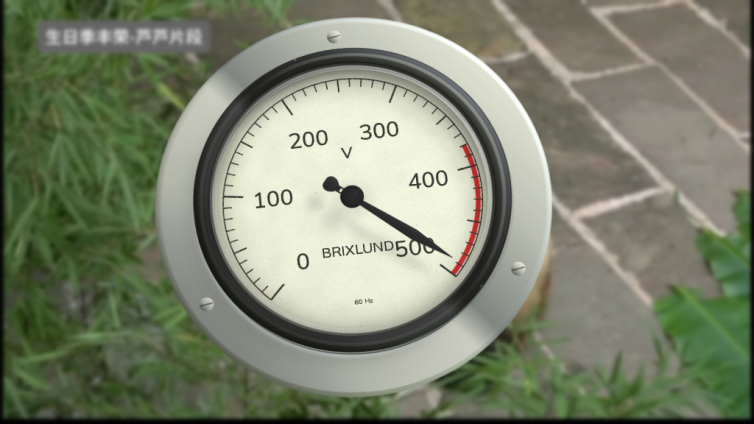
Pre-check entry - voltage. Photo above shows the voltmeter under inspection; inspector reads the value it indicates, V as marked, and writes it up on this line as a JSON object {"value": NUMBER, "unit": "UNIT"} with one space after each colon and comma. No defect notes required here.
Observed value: {"value": 490, "unit": "V"}
